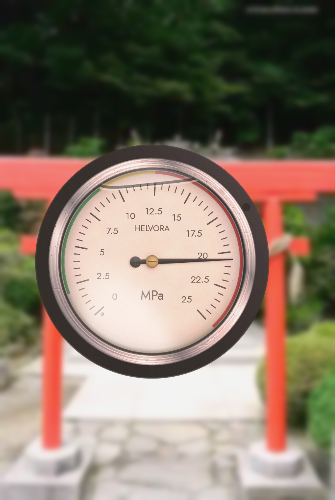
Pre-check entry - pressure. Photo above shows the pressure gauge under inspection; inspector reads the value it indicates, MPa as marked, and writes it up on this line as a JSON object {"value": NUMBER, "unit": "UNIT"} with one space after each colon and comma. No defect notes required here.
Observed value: {"value": 20.5, "unit": "MPa"}
